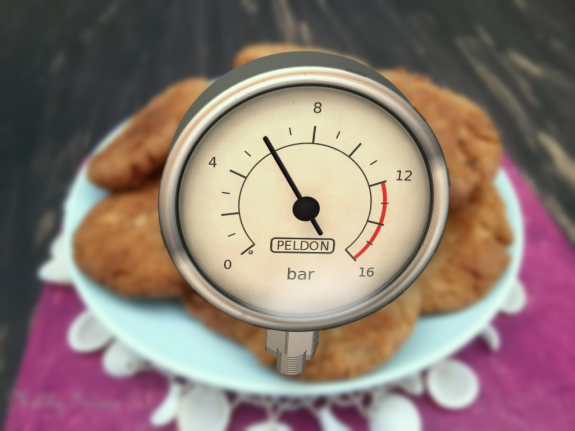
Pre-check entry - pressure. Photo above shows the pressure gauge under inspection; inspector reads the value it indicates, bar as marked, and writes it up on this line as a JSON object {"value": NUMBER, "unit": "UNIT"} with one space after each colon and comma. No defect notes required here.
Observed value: {"value": 6, "unit": "bar"}
